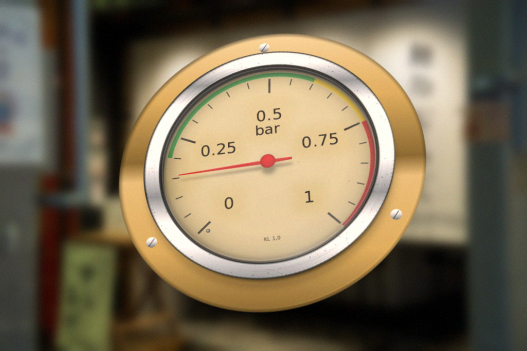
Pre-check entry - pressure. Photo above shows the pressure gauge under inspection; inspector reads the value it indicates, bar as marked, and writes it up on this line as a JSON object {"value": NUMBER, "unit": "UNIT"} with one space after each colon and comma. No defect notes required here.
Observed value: {"value": 0.15, "unit": "bar"}
